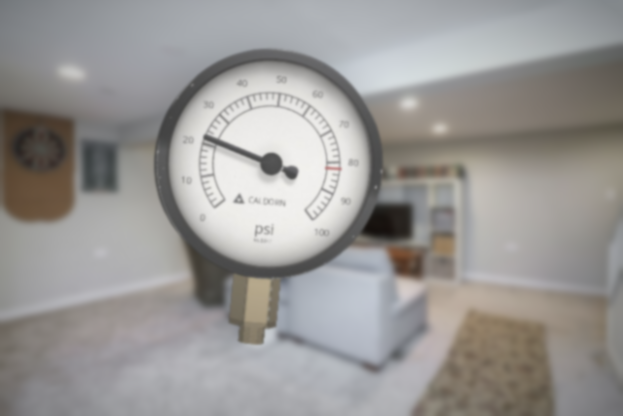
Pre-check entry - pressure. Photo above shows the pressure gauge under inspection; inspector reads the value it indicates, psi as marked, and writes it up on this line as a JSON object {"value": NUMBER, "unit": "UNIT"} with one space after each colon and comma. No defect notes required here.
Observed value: {"value": 22, "unit": "psi"}
